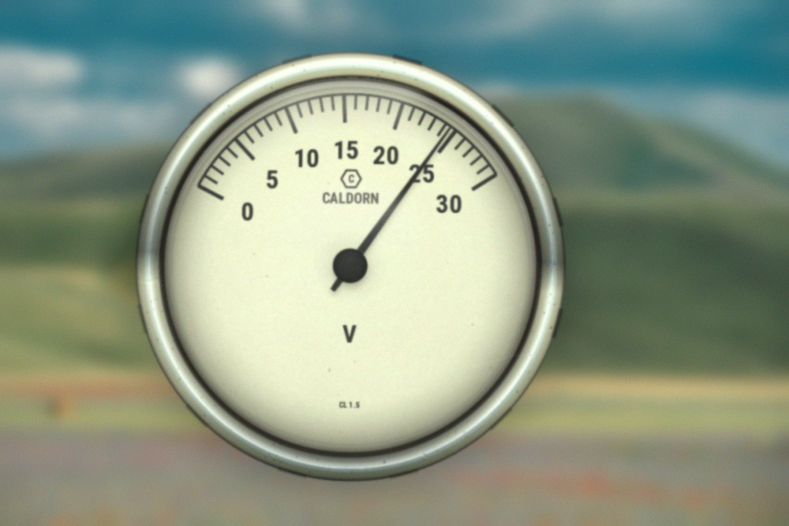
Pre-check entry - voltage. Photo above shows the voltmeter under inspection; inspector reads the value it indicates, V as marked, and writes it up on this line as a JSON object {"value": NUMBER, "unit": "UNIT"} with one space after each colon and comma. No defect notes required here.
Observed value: {"value": 24.5, "unit": "V"}
